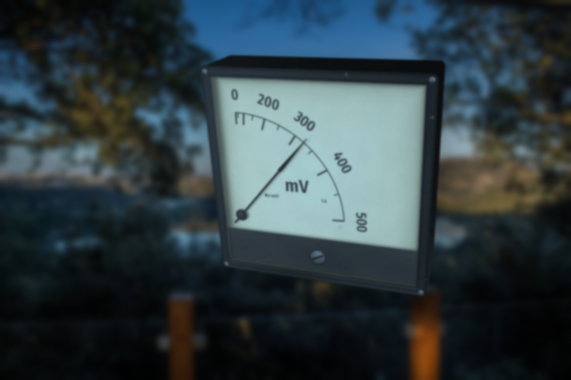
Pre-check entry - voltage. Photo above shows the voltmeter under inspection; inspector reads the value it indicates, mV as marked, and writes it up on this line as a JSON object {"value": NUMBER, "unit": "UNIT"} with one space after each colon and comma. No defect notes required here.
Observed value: {"value": 325, "unit": "mV"}
